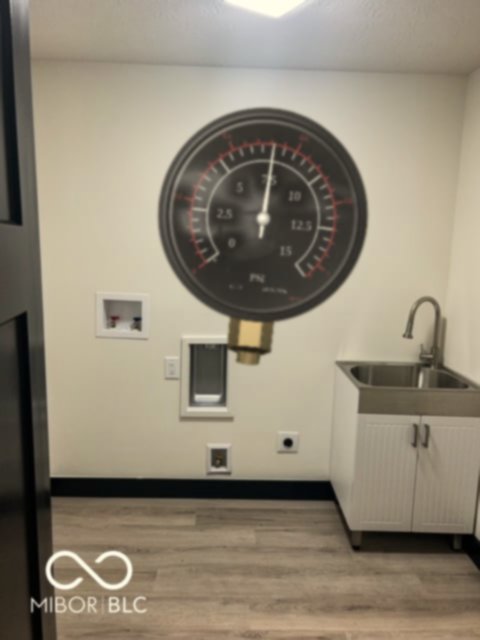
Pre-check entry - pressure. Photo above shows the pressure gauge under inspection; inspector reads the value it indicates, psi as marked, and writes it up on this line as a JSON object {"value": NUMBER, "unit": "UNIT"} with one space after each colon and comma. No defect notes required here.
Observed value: {"value": 7.5, "unit": "psi"}
